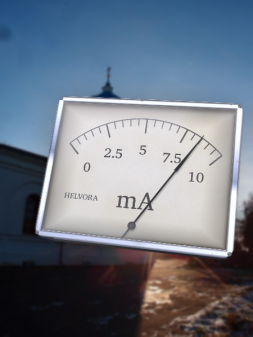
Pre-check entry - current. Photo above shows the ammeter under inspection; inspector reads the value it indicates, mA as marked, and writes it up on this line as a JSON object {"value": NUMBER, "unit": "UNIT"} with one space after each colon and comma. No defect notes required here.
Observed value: {"value": 8.5, "unit": "mA"}
